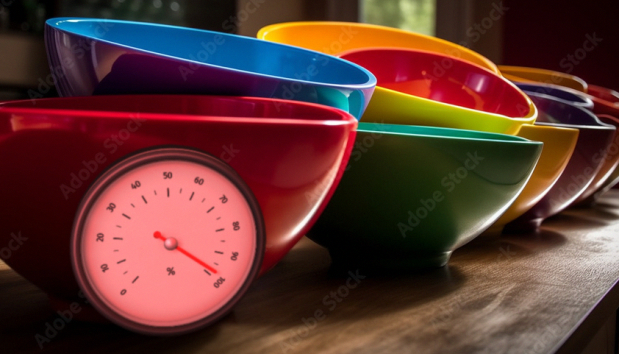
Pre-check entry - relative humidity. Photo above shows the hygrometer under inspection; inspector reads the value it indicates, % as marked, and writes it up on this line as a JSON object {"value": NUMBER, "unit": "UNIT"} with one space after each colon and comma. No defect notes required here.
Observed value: {"value": 97.5, "unit": "%"}
